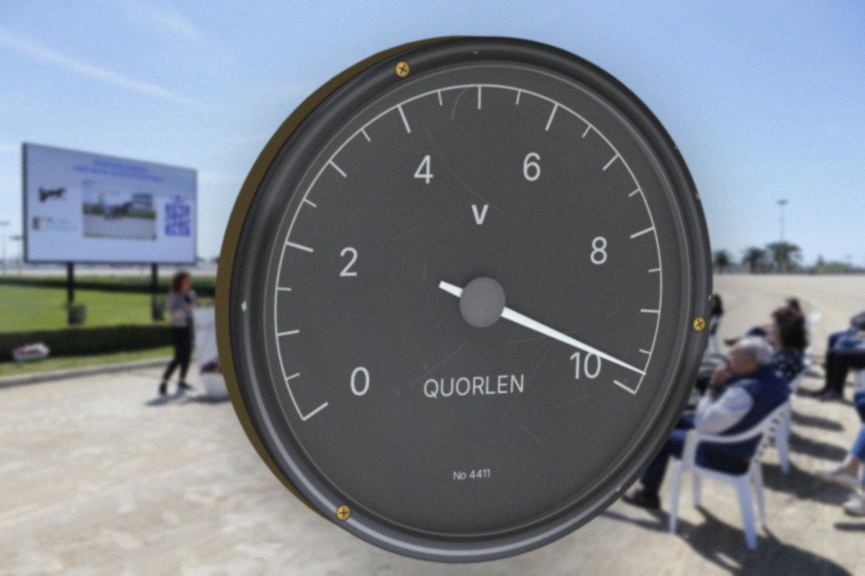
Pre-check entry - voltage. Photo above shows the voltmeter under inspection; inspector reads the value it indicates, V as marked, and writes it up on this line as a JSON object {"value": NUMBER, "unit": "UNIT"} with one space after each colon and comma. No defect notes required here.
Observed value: {"value": 9.75, "unit": "V"}
